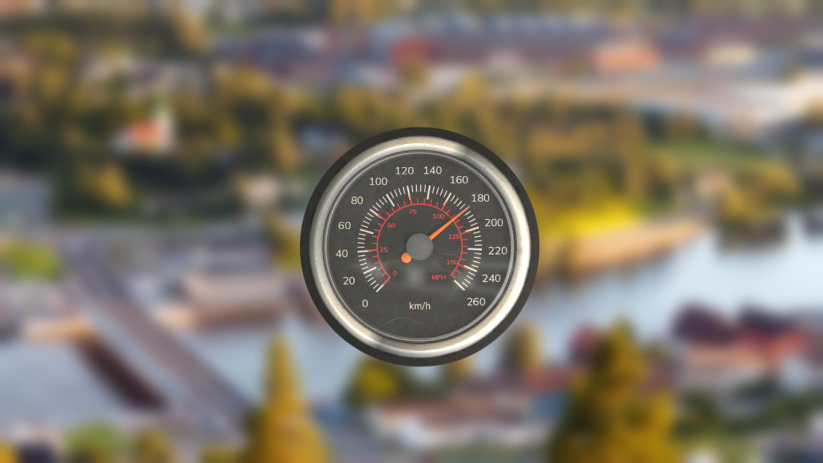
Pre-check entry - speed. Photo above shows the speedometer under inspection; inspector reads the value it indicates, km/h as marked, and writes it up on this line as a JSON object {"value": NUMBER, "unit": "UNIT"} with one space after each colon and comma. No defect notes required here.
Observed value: {"value": 180, "unit": "km/h"}
